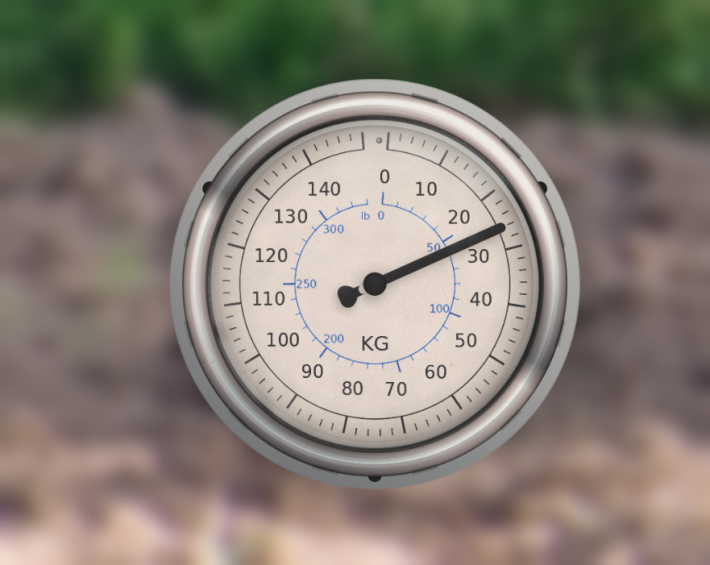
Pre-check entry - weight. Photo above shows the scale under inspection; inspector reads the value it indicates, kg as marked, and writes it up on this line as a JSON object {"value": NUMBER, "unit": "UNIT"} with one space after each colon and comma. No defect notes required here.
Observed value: {"value": 26, "unit": "kg"}
